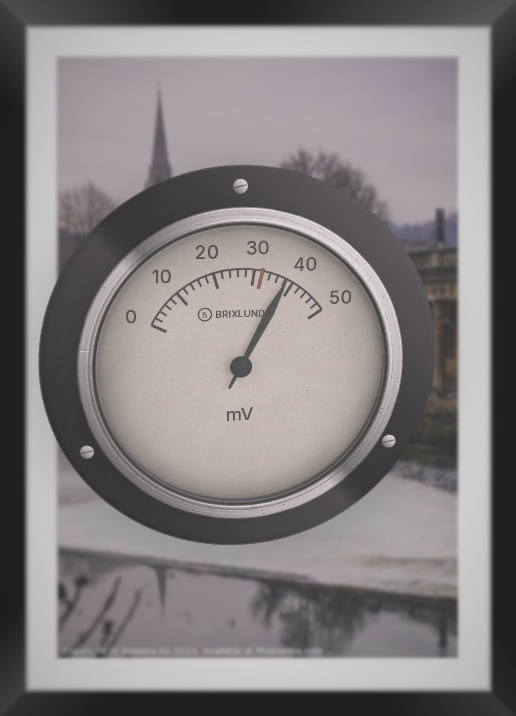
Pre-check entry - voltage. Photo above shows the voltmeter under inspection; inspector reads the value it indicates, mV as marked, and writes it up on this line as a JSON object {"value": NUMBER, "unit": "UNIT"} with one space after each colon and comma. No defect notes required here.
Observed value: {"value": 38, "unit": "mV"}
